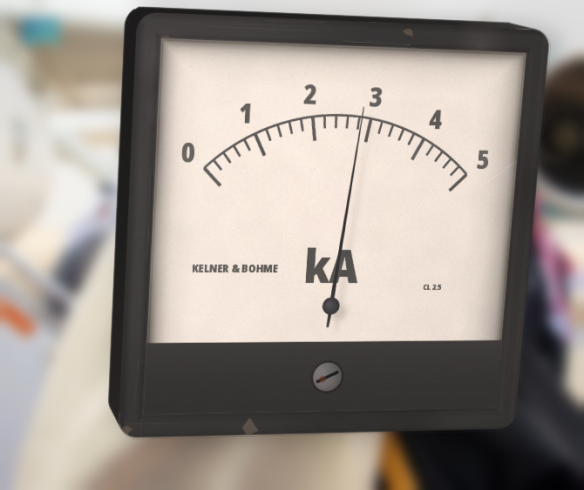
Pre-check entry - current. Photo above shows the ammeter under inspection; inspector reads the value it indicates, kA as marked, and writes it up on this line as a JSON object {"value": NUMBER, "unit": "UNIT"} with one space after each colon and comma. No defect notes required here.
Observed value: {"value": 2.8, "unit": "kA"}
